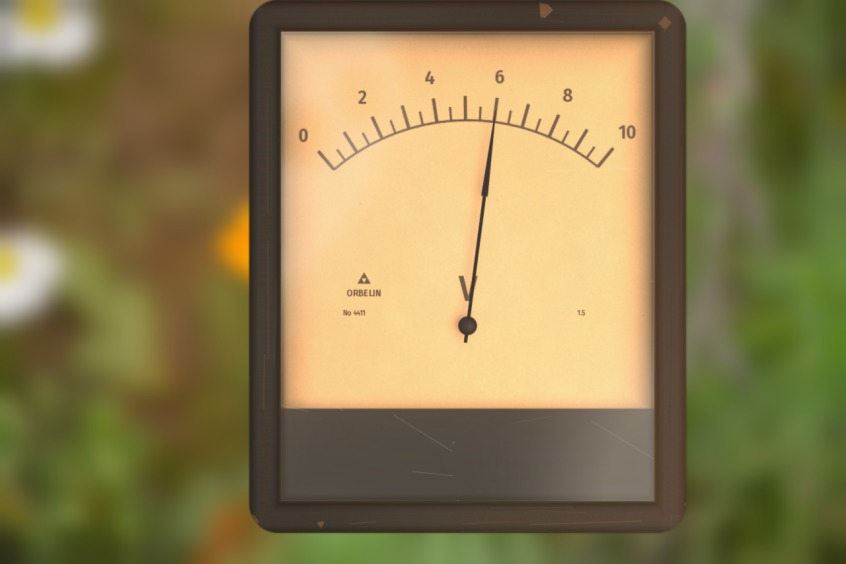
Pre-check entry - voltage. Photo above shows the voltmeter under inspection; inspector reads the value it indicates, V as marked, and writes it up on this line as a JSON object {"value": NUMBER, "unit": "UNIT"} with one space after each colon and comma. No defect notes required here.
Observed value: {"value": 6, "unit": "V"}
